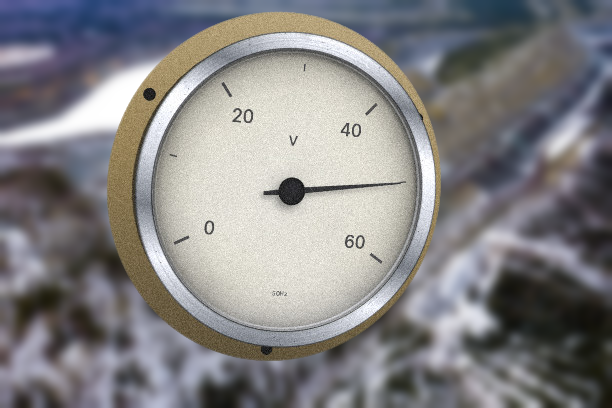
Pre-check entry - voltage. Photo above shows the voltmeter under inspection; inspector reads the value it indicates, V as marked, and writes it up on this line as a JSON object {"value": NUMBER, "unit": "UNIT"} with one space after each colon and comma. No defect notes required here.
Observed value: {"value": 50, "unit": "V"}
